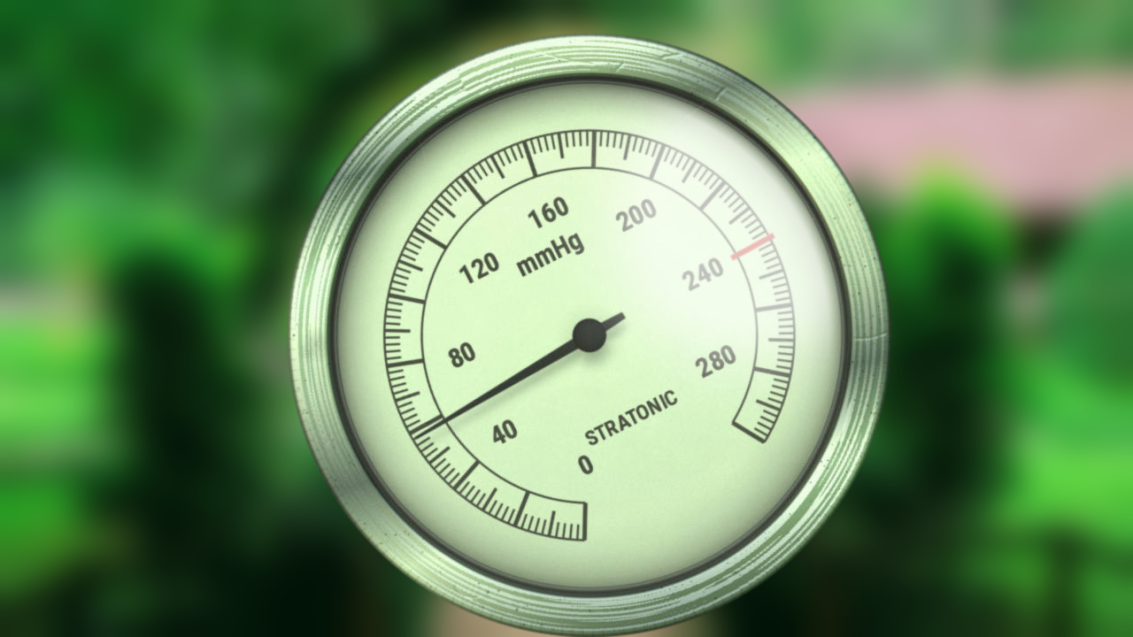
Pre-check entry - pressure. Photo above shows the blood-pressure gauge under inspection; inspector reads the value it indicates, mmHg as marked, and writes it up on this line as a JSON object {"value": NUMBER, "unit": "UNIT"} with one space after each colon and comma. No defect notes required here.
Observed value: {"value": 58, "unit": "mmHg"}
